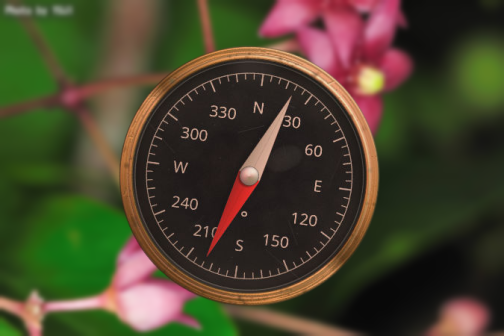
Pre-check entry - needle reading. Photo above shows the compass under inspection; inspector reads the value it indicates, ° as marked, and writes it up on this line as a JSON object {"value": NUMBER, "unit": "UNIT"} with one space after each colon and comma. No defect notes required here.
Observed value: {"value": 200, "unit": "°"}
